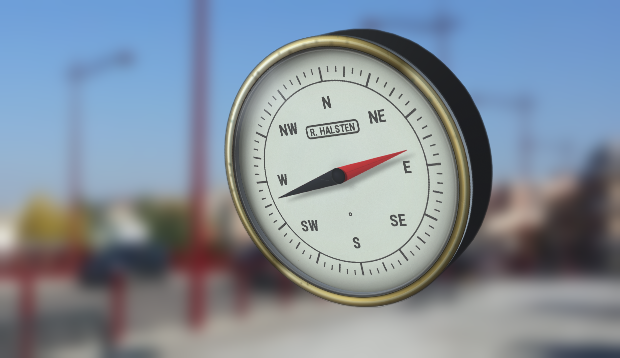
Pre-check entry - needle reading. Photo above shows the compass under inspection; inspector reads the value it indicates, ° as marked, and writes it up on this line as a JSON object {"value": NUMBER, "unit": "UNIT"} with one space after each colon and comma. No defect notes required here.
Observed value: {"value": 77.5, "unit": "°"}
